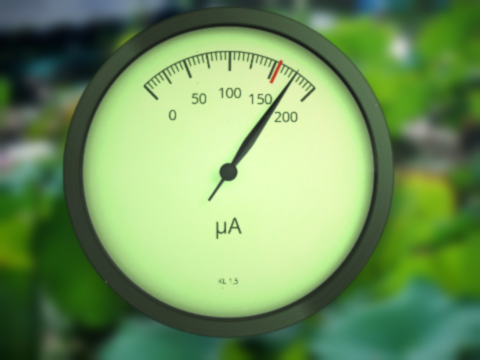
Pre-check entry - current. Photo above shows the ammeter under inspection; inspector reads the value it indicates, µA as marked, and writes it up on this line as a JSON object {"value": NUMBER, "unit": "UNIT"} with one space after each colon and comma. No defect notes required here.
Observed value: {"value": 175, "unit": "µA"}
